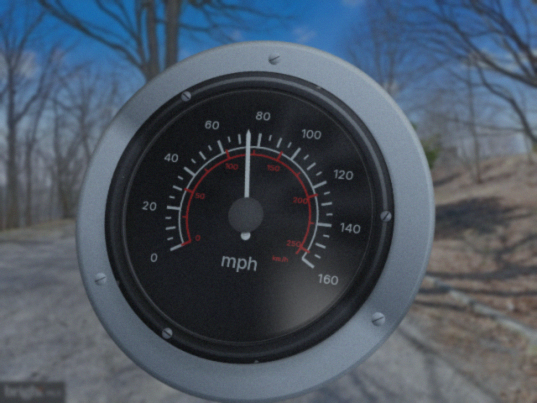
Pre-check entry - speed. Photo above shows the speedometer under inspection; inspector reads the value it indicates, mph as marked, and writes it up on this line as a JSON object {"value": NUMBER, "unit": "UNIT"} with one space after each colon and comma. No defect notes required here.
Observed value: {"value": 75, "unit": "mph"}
